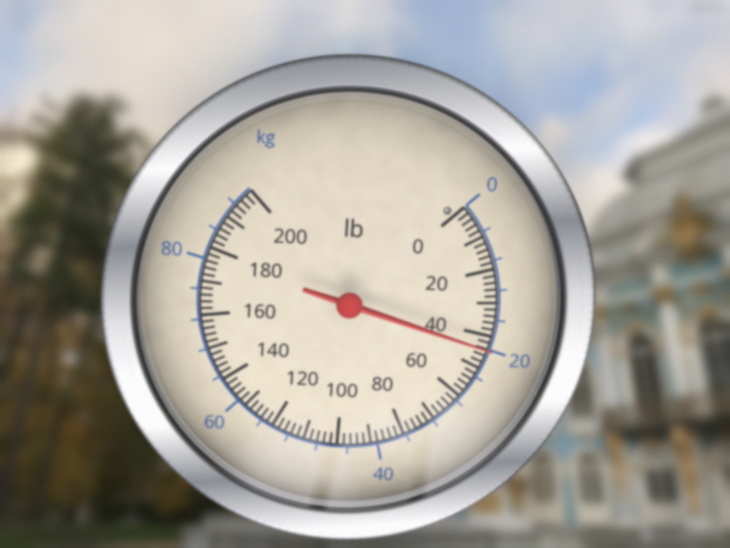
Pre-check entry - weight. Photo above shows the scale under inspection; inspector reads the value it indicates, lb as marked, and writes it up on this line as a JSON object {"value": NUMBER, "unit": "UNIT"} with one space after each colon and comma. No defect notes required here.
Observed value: {"value": 44, "unit": "lb"}
